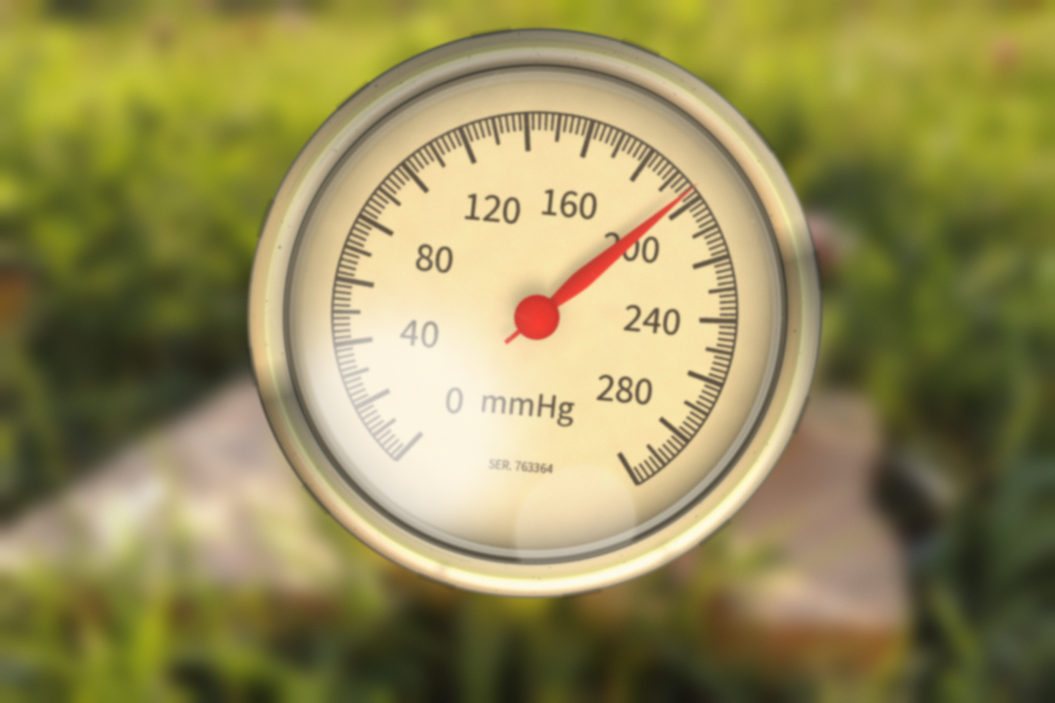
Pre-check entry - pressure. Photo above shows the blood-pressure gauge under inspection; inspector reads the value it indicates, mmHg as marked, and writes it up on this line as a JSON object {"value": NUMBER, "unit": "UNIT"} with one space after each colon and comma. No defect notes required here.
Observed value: {"value": 196, "unit": "mmHg"}
